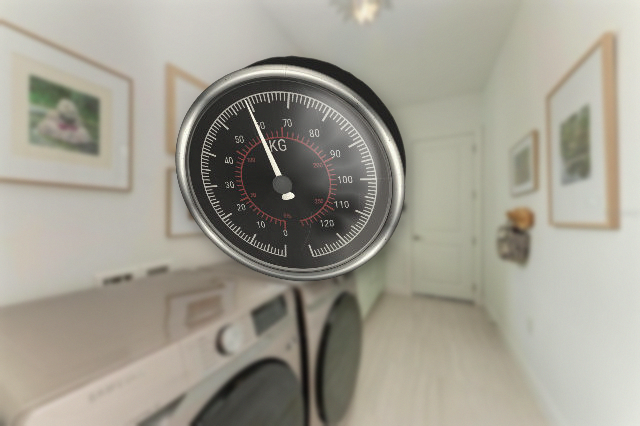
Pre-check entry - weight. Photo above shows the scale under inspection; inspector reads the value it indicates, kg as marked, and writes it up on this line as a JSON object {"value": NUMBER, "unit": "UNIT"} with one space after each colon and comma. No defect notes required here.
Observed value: {"value": 60, "unit": "kg"}
